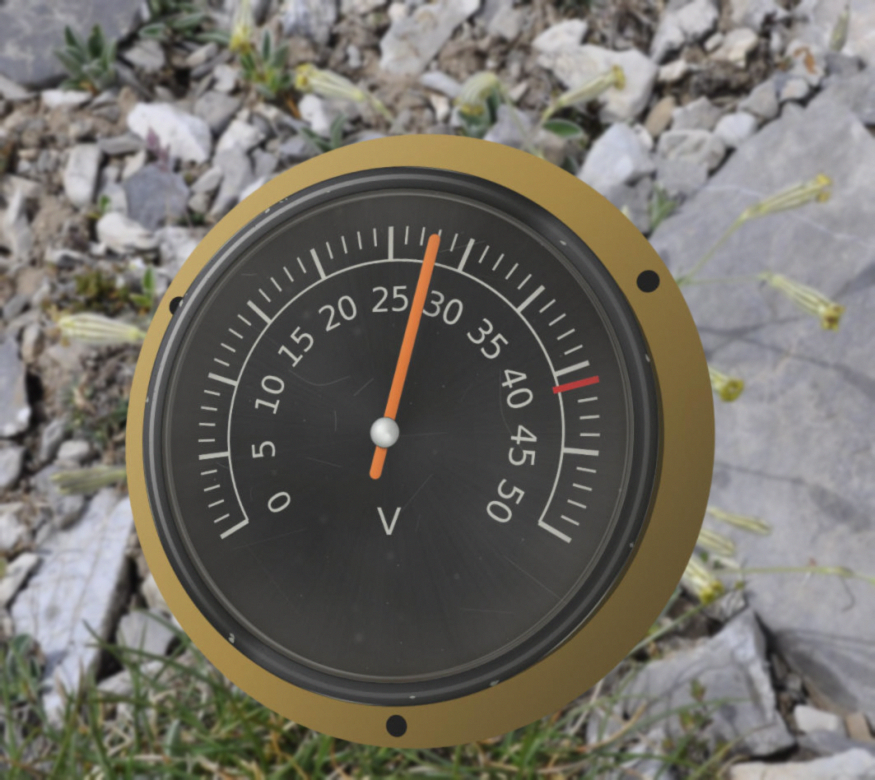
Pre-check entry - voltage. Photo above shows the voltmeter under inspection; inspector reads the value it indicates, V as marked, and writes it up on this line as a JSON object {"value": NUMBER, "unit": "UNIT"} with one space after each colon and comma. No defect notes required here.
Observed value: {"value": 28, "unit": "V"}
